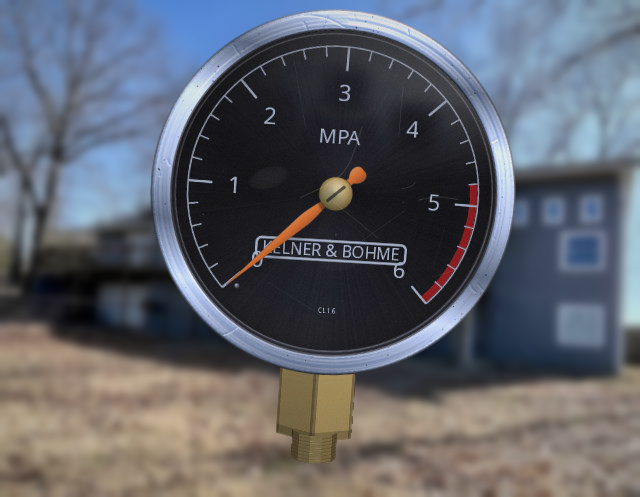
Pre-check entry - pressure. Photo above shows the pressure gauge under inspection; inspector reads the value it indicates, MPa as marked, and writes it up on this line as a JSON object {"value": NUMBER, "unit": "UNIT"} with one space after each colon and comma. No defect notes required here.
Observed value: {"value": 0, "unit": "MPa"}
